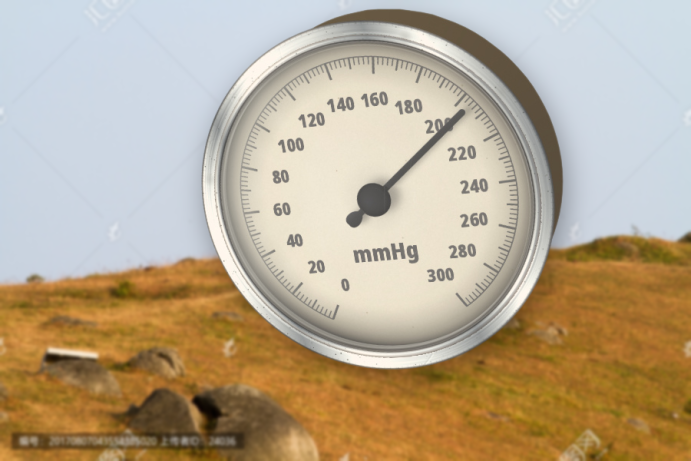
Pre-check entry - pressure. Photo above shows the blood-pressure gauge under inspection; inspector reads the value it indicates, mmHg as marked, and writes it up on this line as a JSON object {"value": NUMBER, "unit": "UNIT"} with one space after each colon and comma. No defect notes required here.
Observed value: {"value": 204, "unit": "mmHg"}
